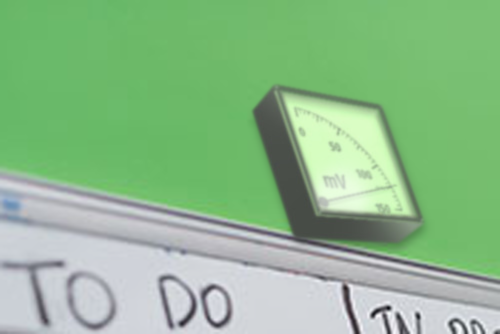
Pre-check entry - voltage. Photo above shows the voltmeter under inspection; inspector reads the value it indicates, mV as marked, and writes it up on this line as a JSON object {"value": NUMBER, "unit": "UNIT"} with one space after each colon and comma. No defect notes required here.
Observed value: {"value": 125, "unit": "mV"}
